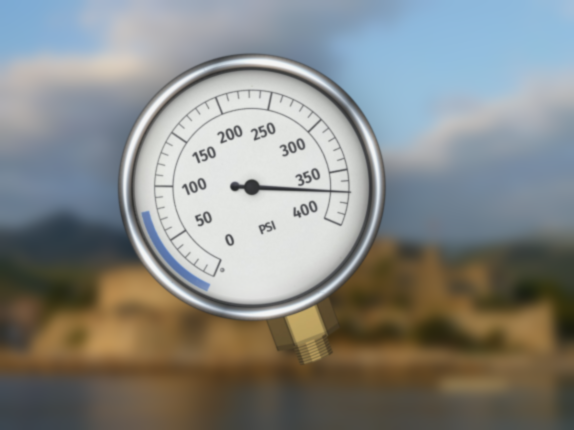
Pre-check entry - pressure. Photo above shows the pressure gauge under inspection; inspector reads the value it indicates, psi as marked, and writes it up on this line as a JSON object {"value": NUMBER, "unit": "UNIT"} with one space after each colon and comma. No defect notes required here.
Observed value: {"value": 370, "unit": "psi"}
